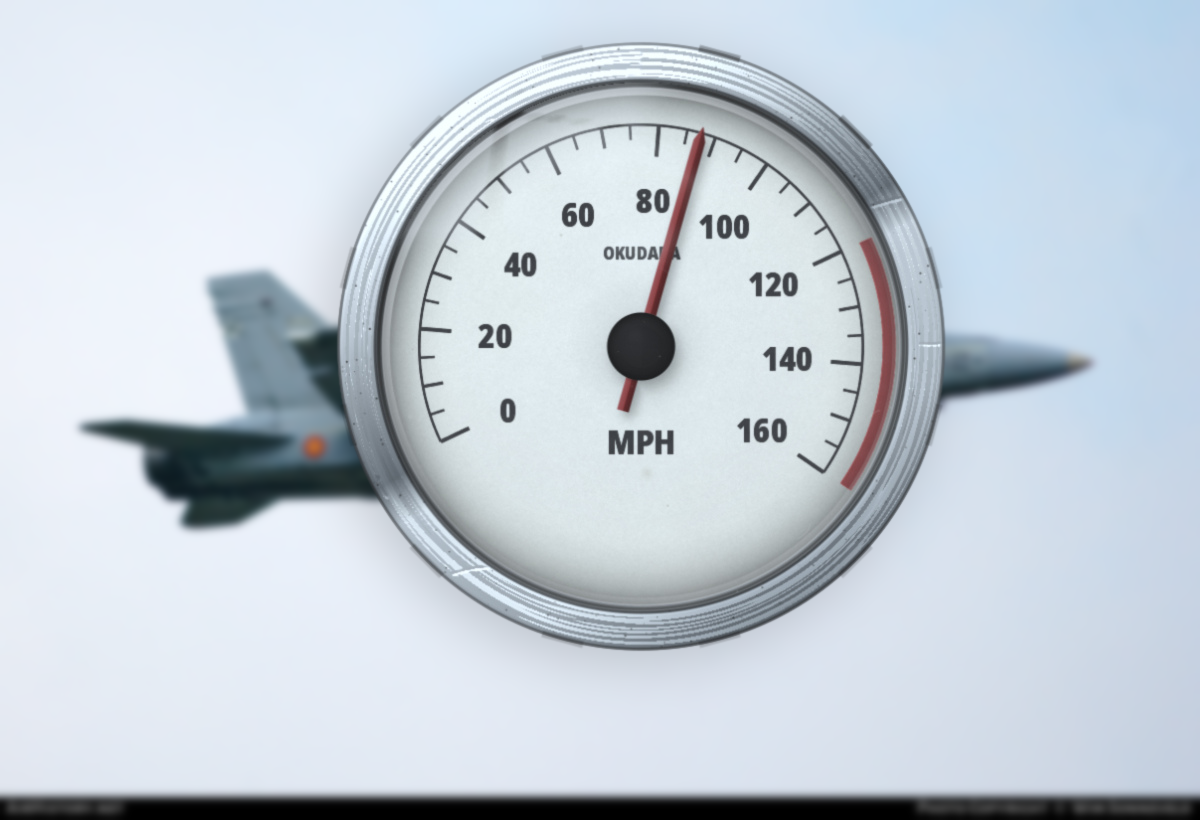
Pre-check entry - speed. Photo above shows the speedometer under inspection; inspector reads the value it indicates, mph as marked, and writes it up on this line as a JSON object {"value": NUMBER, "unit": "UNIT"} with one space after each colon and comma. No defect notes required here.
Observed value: {"value": 87.5, "unit": "mph"}
